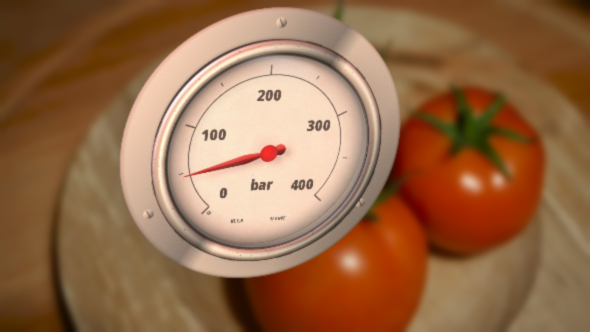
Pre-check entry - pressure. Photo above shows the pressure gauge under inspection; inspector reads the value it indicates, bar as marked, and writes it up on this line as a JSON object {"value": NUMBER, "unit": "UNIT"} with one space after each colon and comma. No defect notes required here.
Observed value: {"value": 50, "unit": "bar"}
